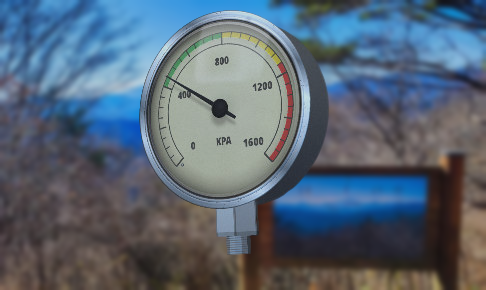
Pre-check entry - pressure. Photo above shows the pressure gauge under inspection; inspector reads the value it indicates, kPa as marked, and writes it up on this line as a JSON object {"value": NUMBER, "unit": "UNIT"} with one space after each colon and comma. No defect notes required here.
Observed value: {"value": 450, "unit": "kPa"}
